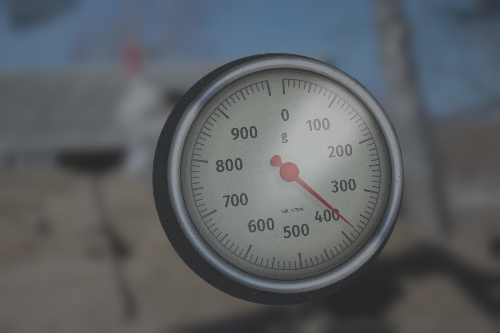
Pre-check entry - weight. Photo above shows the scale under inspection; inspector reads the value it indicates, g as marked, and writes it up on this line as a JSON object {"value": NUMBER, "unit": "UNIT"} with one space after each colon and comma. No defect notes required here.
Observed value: {"value": 380, "unit": "g"}
